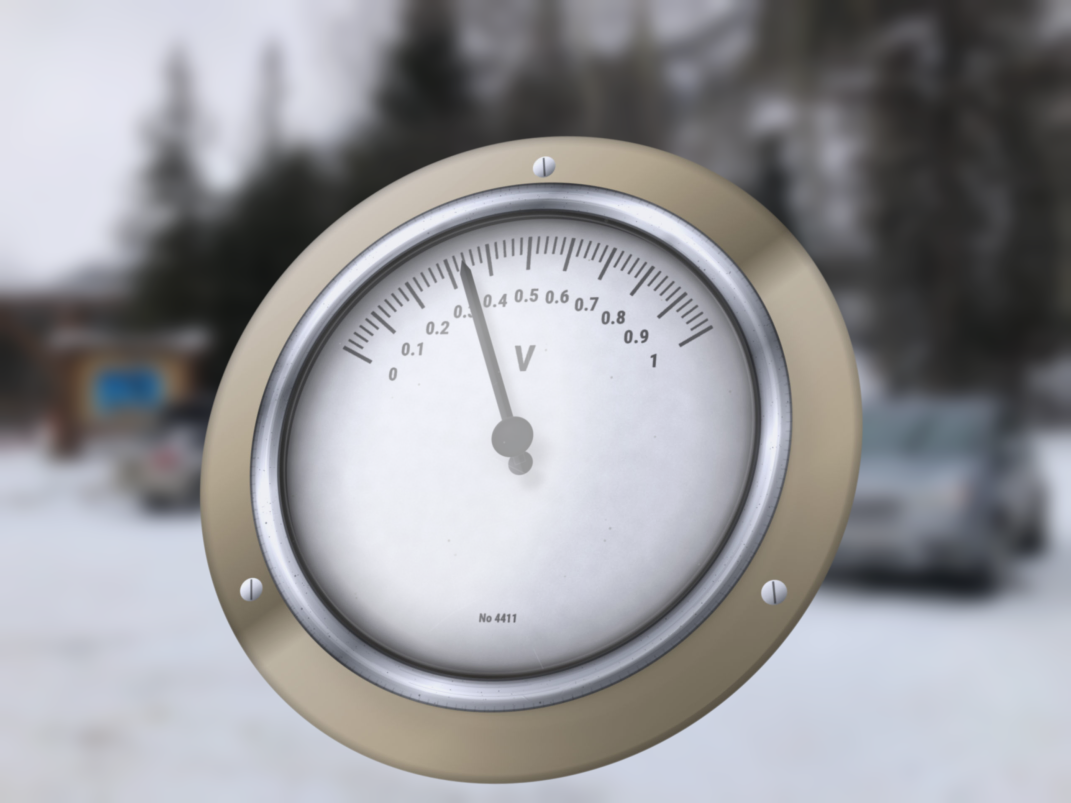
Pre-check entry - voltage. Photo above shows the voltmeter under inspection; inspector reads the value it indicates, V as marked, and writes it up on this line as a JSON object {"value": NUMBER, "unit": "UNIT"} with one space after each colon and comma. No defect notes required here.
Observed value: {"value": 0.34, "unit": "V"}
